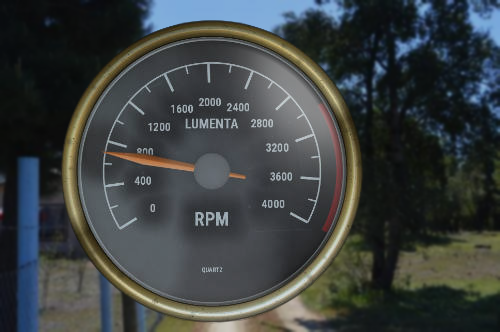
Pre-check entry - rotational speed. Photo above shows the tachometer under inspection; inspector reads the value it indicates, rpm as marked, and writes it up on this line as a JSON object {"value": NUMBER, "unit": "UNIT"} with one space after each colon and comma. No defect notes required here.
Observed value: {"value": 700, "unit": "rpm"}
